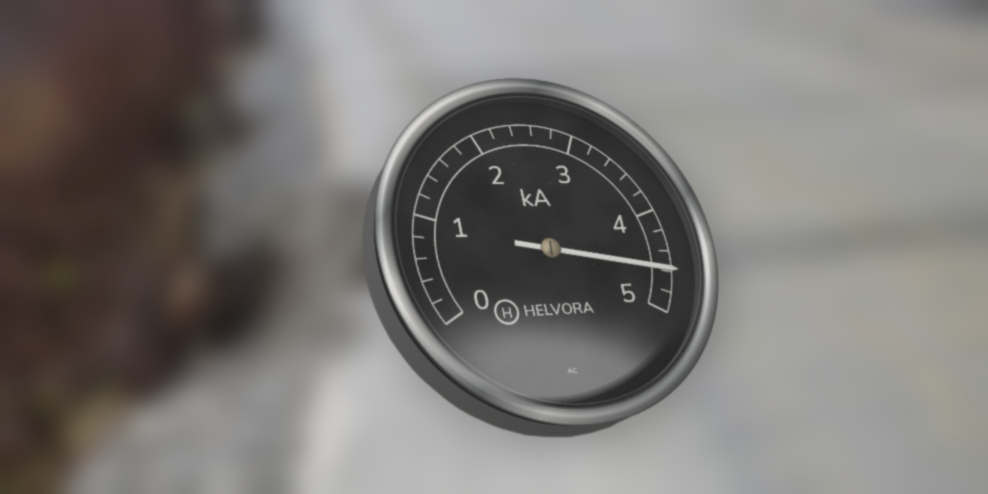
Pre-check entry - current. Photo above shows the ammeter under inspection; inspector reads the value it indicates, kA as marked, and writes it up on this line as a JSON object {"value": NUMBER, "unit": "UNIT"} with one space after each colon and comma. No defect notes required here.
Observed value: {"value": 4.6, "unit": "kA"}
